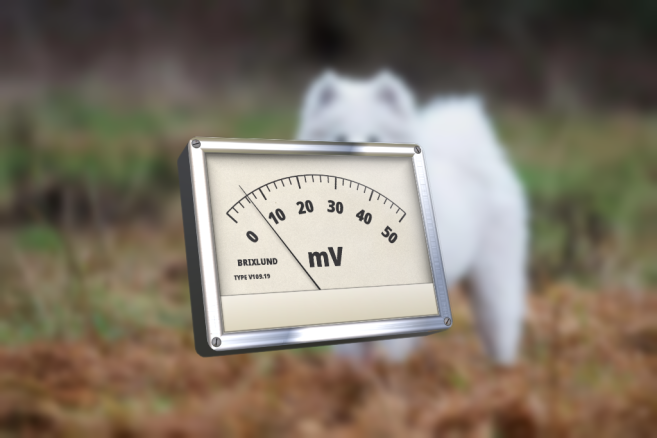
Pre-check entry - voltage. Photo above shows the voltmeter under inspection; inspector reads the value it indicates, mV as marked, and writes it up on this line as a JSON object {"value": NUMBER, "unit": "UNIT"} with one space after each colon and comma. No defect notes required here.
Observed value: {"value": 6, "unit": "mV"}
